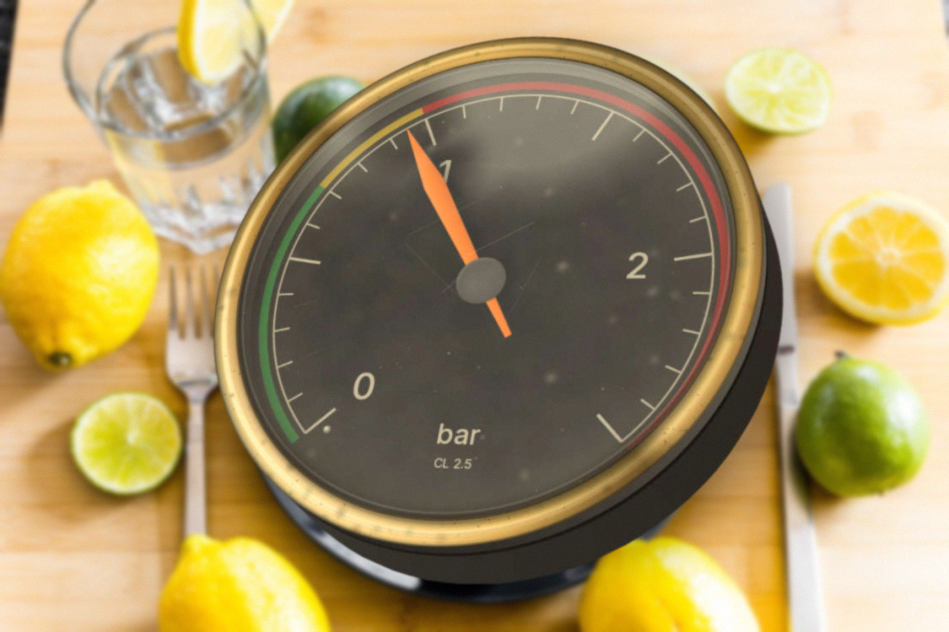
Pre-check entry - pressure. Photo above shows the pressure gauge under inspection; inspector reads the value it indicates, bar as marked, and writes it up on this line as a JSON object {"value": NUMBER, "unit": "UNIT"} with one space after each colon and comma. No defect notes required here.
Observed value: {"value": 0.95, "unit": "bar"}
